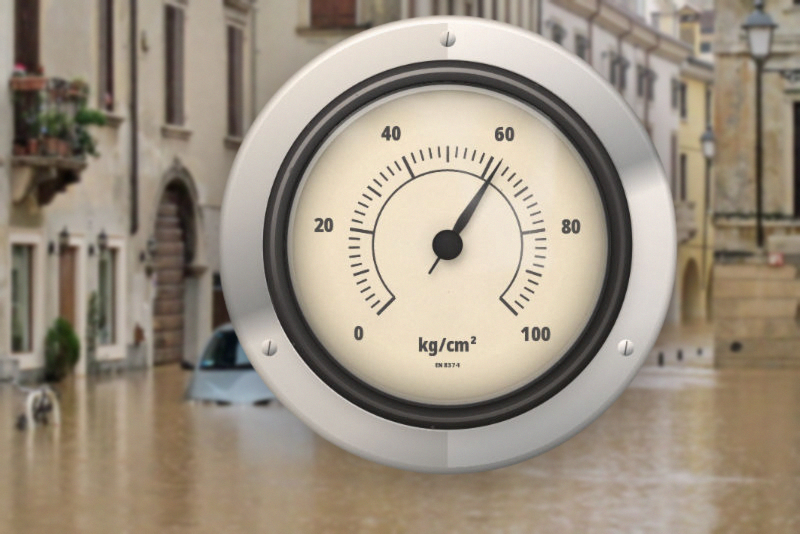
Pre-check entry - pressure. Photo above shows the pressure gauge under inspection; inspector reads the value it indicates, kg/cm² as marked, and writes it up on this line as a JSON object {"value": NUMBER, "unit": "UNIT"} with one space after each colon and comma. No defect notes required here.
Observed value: {"value": 62, "unit": "kg/cm²"}
